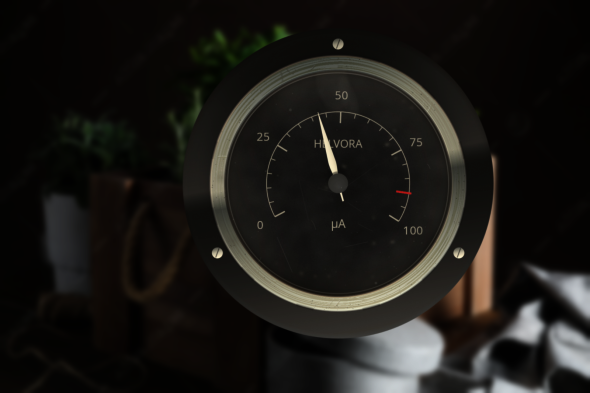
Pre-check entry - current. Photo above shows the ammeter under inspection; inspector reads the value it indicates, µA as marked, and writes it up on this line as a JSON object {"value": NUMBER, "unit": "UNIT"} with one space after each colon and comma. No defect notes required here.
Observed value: {"value": 42.5, "unit": "µA"}
